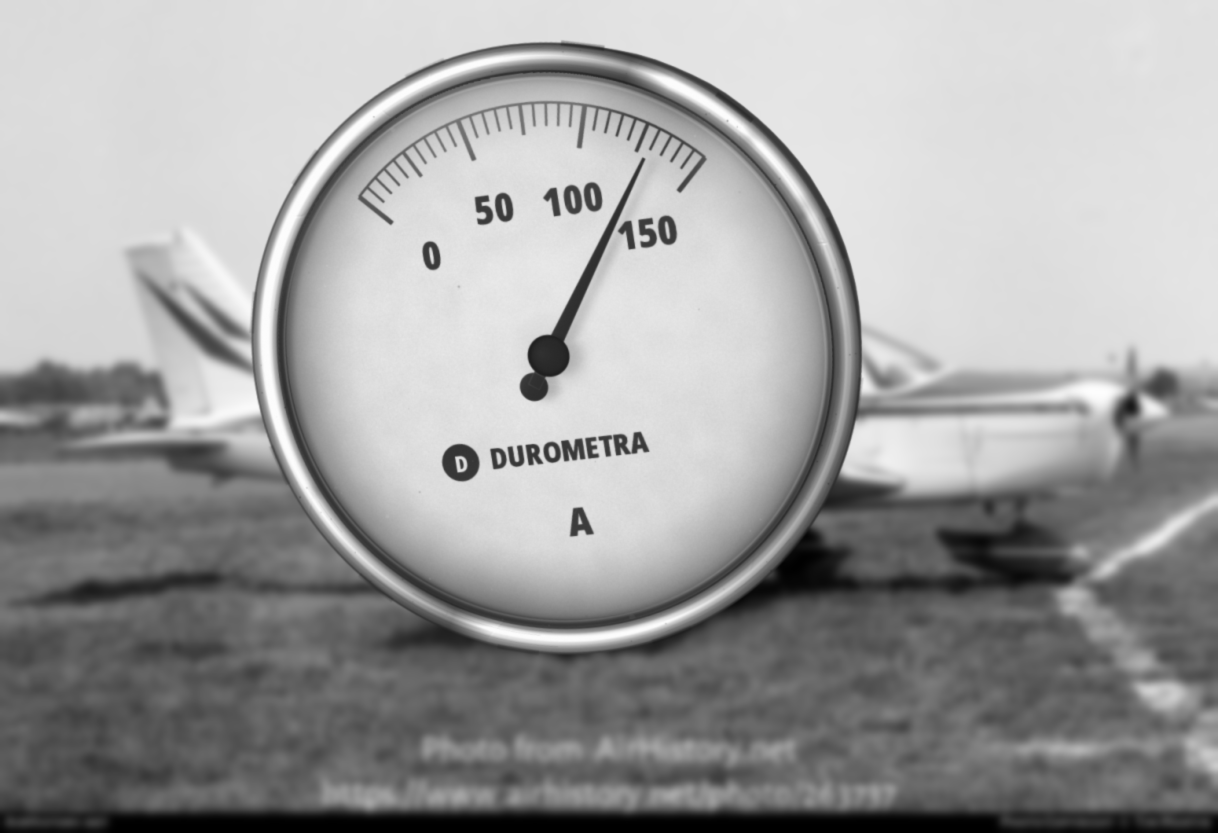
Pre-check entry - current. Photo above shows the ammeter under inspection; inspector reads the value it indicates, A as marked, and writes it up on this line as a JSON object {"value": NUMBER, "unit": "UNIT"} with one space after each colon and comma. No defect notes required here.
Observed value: {"value": 130, "unit": "A"}
